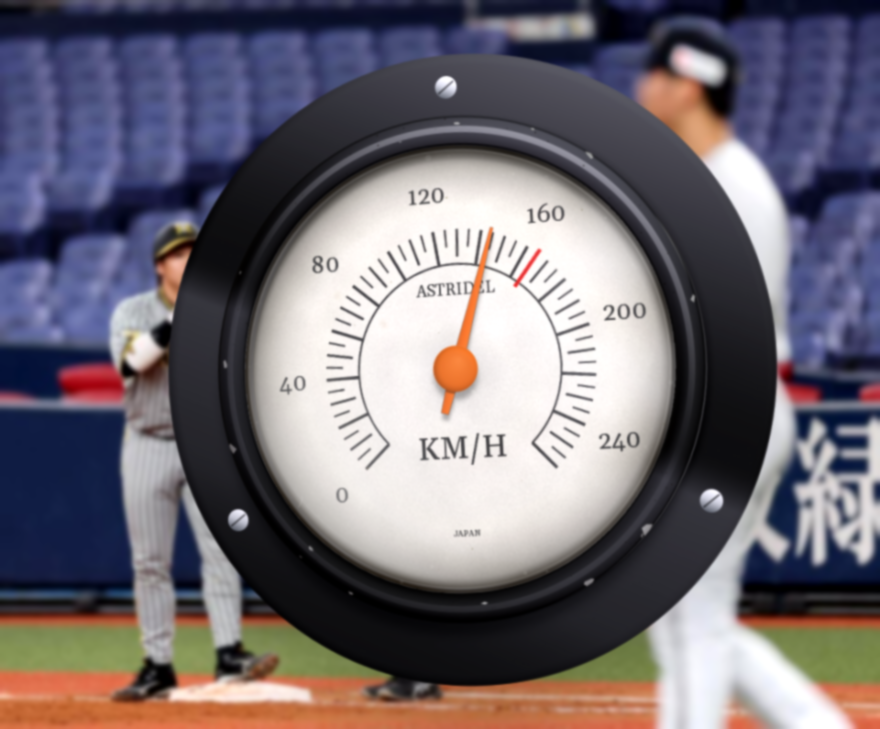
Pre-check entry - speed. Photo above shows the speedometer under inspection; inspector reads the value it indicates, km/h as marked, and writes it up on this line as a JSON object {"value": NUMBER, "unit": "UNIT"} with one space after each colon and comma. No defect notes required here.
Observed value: {"value": 145, "unit": "km/h"}
